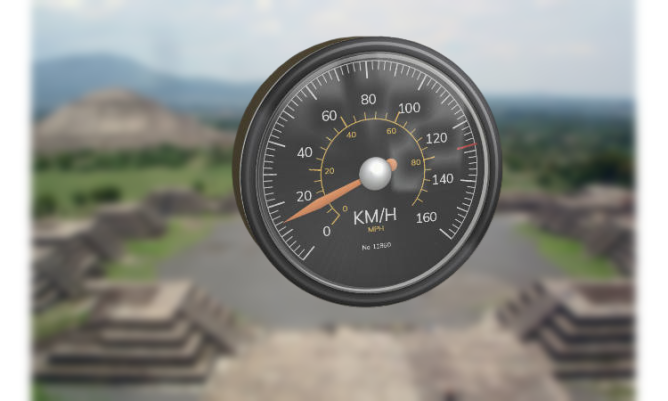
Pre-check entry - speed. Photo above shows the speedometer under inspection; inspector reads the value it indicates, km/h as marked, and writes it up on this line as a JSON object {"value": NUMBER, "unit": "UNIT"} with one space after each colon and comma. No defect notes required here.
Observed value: {"value": 14, "unit": "km/h"}
